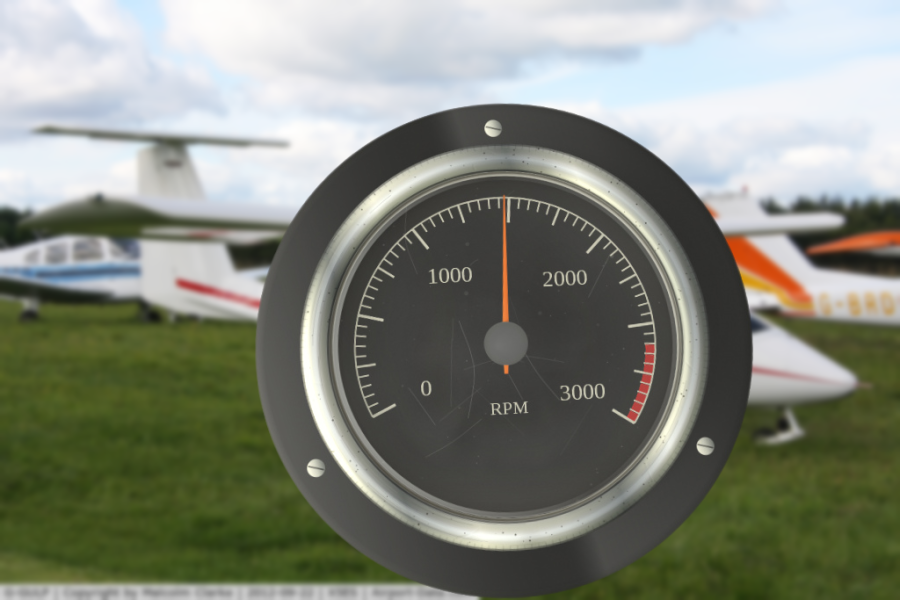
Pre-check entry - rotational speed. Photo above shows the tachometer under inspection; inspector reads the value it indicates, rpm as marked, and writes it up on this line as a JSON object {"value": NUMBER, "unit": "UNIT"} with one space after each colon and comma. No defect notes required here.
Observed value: {"value": 1475, "unit": "rpm"}
